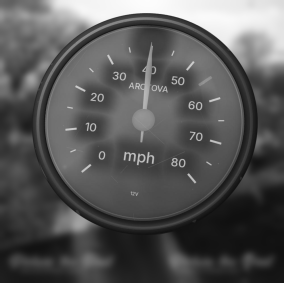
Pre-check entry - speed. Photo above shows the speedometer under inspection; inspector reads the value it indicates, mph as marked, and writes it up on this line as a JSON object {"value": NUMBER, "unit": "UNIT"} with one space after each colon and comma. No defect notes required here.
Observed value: {"value": 40, "unit": "mph"}
